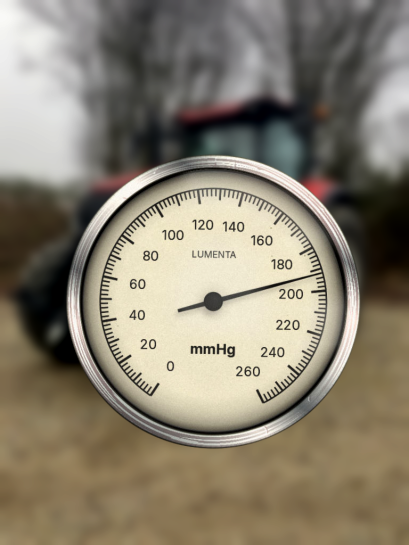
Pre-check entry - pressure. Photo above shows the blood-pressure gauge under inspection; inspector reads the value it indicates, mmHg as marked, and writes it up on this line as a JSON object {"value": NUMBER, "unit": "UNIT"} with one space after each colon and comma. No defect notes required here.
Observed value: {"value": 192, "unit": "mmHg"}
